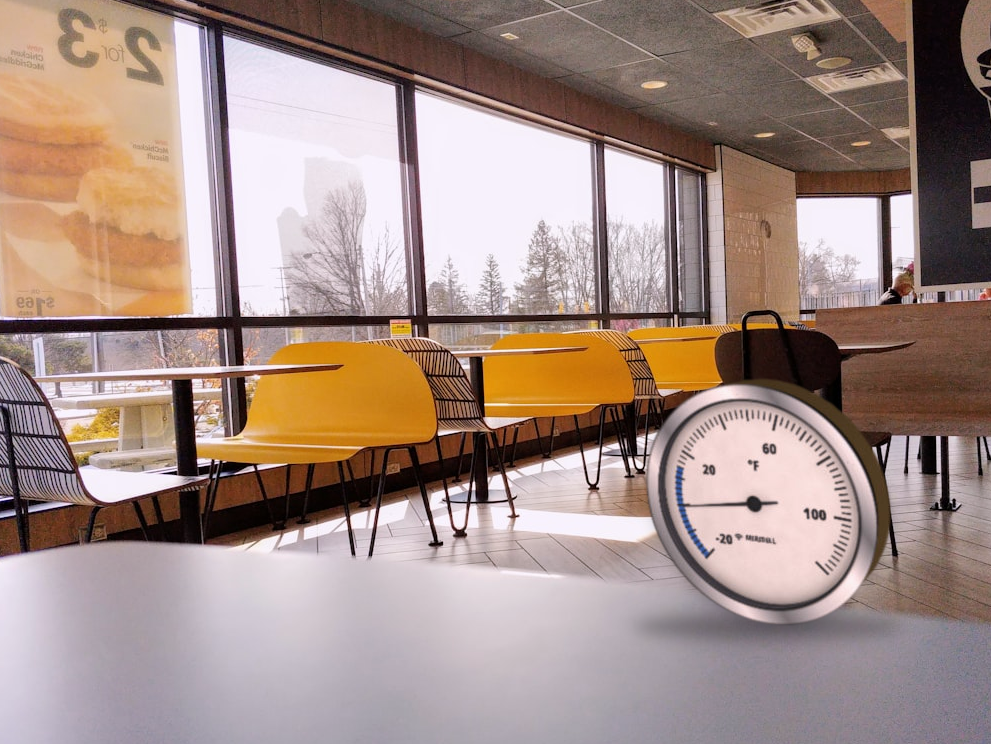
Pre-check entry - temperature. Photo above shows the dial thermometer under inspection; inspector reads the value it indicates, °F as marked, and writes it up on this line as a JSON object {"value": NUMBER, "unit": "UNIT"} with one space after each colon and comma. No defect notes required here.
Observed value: {"value": 0, "unit": "°F"}
